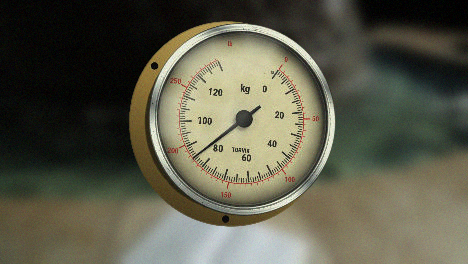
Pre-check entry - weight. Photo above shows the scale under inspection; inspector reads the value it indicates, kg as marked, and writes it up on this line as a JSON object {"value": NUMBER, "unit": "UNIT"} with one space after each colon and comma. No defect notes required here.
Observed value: {"value": 85, "unit": "kg"}
